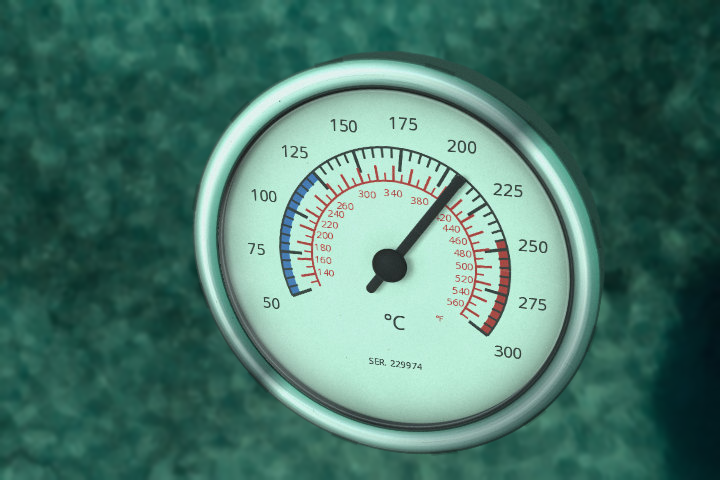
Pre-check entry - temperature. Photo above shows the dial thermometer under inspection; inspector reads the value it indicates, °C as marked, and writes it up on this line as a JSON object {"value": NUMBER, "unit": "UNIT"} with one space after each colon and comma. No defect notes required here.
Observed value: {"value": 207.5, "unit": "°C"}
